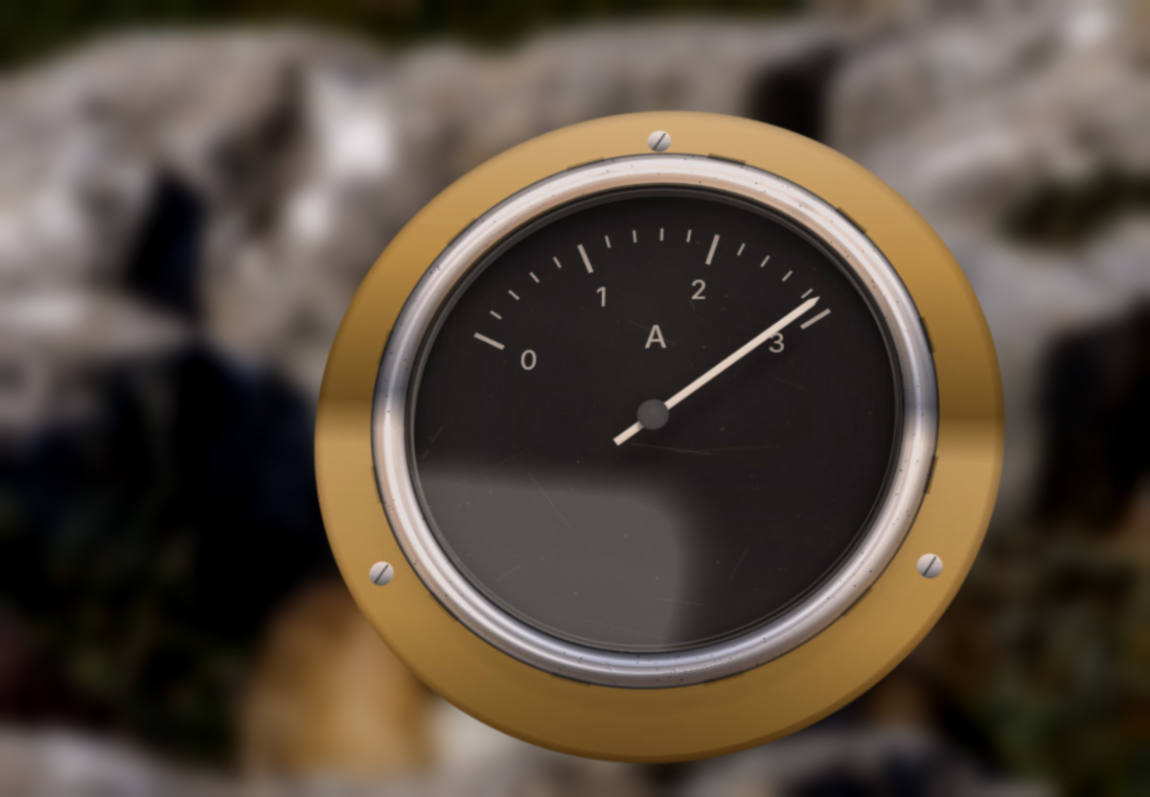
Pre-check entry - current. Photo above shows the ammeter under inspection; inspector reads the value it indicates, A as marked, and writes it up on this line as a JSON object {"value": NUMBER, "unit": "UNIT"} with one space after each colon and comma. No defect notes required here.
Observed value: {"value": 2.9, "unit": "A"}
